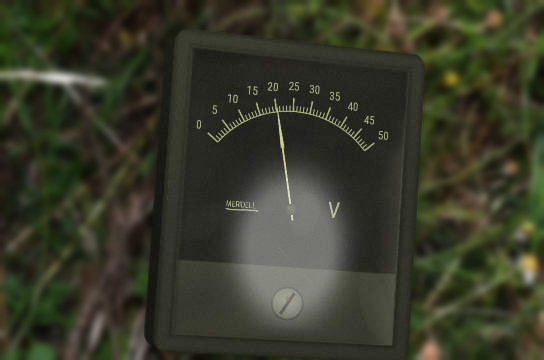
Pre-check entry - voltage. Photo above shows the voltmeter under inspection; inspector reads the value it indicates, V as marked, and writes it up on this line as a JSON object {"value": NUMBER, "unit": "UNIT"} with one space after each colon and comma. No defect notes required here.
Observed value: {"value": 20, "unit": "V"}
